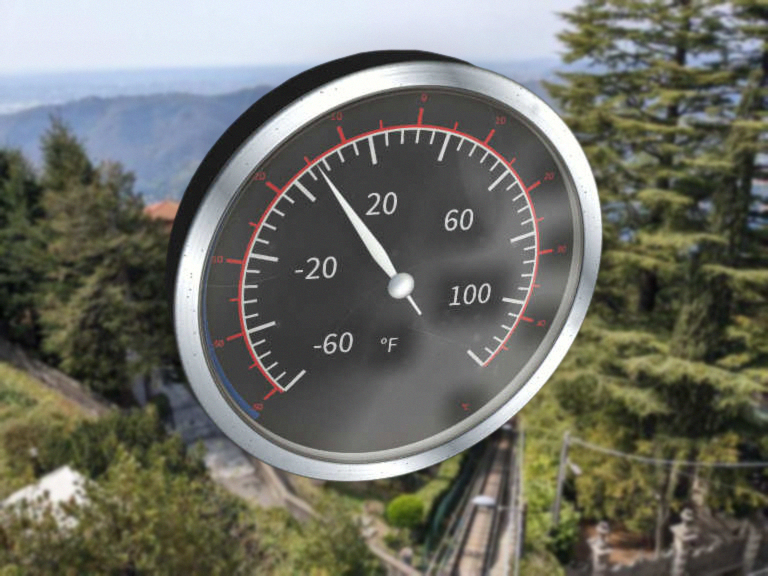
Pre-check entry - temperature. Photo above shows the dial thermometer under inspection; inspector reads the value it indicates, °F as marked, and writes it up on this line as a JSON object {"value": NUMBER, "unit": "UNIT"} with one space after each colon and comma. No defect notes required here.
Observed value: {"value": 6, "unit": "°F"}
